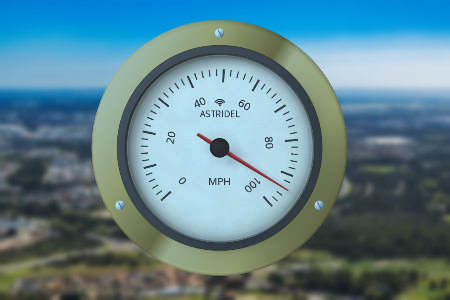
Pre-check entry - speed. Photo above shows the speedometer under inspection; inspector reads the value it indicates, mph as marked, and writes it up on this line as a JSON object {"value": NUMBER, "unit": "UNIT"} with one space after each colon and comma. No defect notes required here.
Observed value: {"value": 94, "unit": "mph"}
